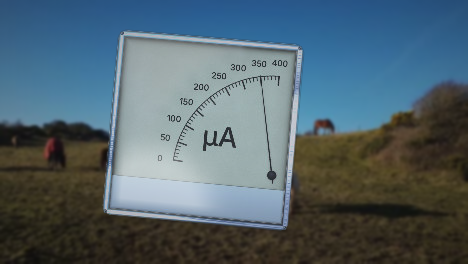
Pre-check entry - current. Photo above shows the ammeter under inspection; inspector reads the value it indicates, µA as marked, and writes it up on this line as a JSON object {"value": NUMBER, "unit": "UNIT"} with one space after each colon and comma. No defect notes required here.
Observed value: {"value": 350, "unit": "µA"}
